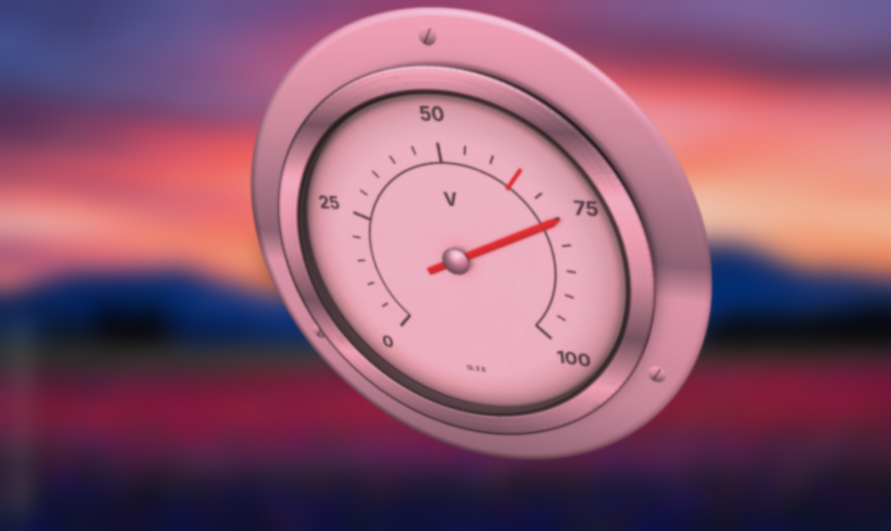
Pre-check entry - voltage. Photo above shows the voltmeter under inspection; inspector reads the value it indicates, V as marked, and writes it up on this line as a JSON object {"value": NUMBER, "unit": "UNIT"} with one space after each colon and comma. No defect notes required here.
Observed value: {"value": 75, "unit": "V"}
